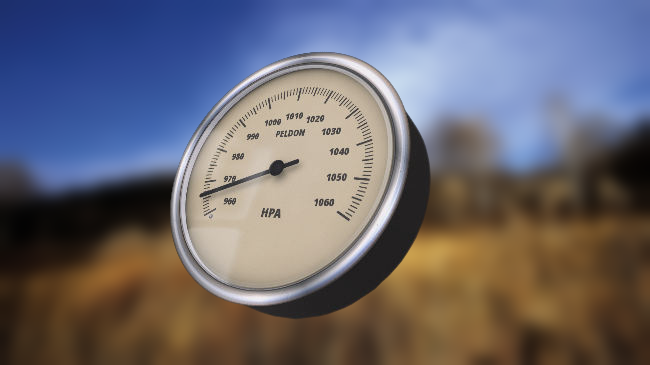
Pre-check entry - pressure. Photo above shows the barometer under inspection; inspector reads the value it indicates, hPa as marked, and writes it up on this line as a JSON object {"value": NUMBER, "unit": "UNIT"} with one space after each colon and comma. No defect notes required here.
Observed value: {"value": 965, "unit": "hPa"}
